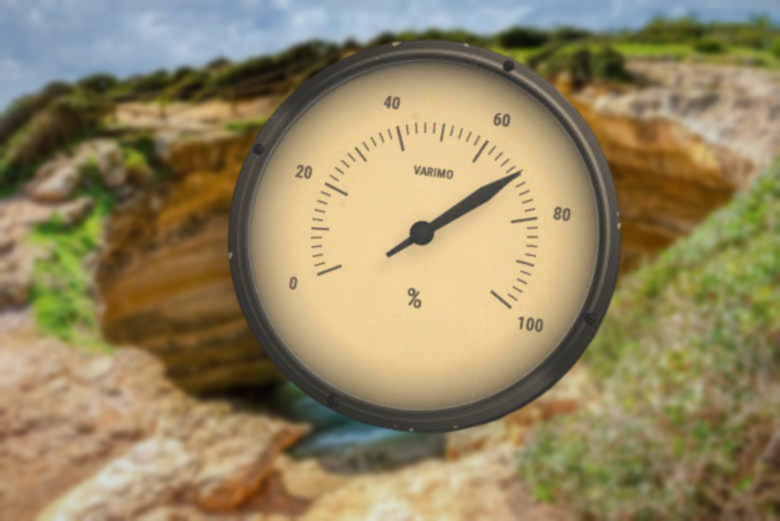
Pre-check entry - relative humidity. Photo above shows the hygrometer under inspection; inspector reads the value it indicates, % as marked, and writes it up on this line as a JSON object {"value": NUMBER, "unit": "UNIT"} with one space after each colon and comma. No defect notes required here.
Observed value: {"value": 70, "unit": "%"}
